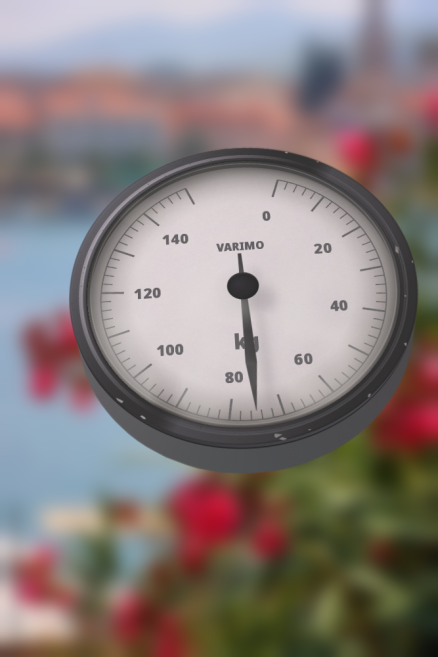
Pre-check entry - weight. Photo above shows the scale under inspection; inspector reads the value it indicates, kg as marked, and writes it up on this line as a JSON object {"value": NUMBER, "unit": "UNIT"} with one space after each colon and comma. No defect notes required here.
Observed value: {"value": 75, "unit": "kg"}
